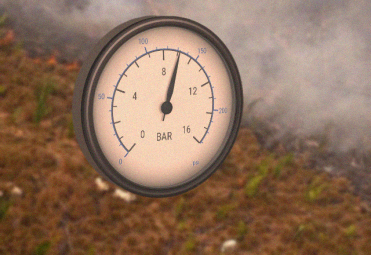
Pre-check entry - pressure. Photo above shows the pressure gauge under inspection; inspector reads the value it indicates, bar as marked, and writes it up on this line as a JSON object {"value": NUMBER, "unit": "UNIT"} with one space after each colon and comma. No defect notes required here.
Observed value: {"value": 9, "unit": "bar"}
